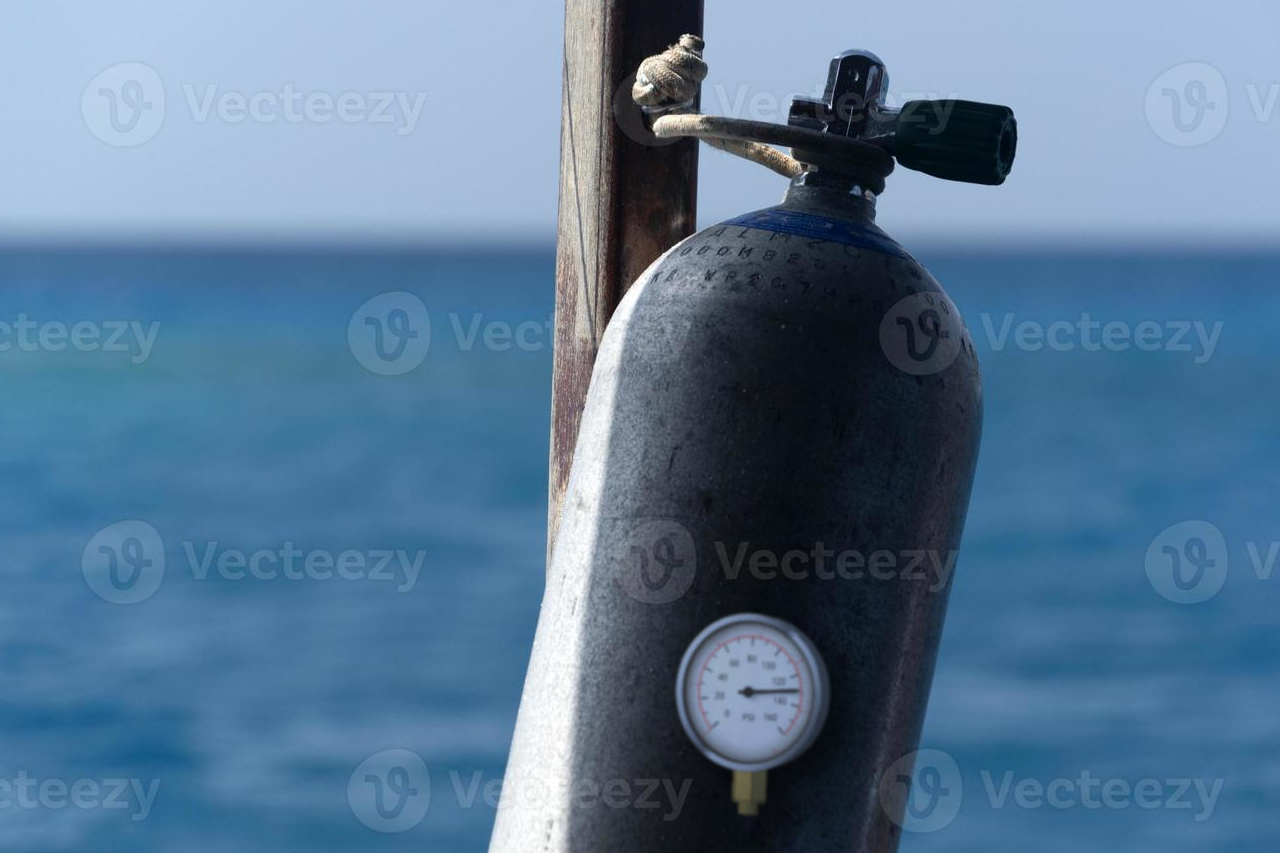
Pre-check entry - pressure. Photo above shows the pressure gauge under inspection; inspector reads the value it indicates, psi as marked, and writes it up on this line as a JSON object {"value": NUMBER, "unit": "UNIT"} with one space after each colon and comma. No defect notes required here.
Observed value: {"value": 130, "unit": "psi"}
